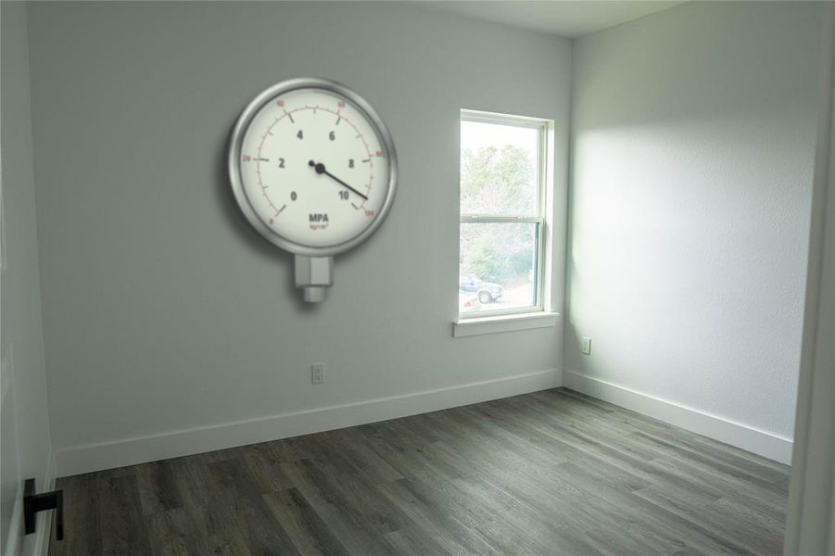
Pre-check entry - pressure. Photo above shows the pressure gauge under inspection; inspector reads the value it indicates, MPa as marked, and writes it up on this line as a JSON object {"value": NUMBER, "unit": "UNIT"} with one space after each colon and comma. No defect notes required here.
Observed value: {"value": 9.5, "unit": "MPa"}
